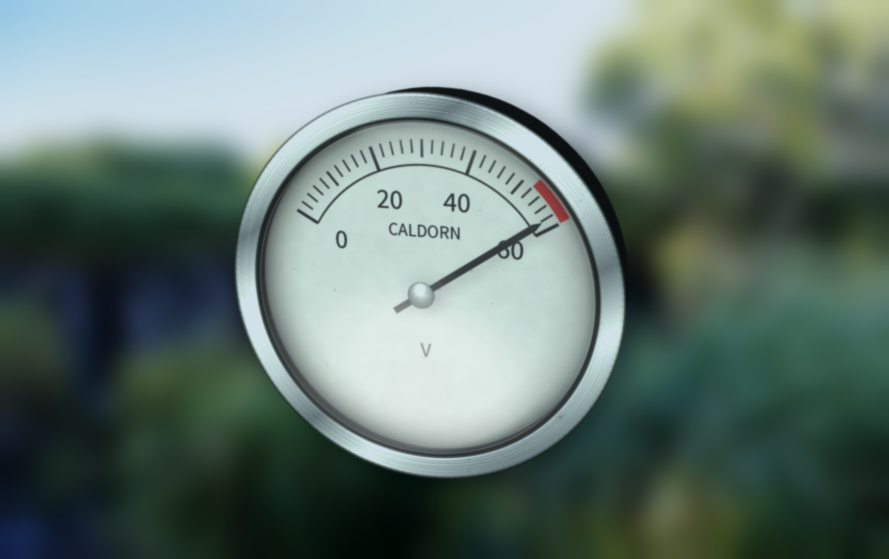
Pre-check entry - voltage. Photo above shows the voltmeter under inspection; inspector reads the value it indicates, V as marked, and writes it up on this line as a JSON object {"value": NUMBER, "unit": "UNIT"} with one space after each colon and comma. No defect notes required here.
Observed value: {"value": 58, "unit": "V"}
